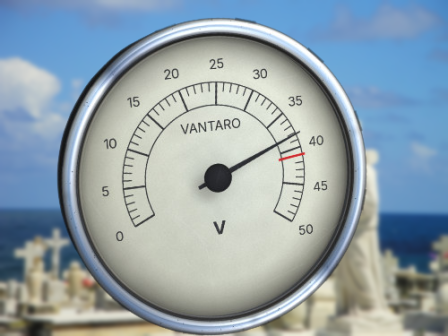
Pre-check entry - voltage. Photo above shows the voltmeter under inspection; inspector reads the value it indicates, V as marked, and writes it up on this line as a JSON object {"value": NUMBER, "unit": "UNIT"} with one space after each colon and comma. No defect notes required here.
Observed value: {"value": 38, "unit": "V"}
